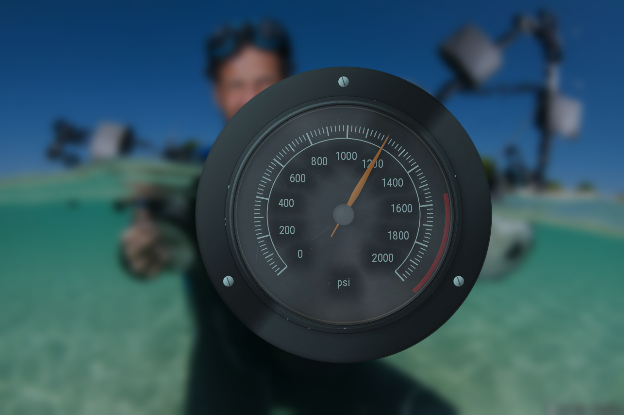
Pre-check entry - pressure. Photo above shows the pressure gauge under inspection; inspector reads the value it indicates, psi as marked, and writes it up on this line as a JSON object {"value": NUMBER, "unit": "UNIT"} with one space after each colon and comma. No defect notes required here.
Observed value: {"value": 1200, "unit": "psi"}
